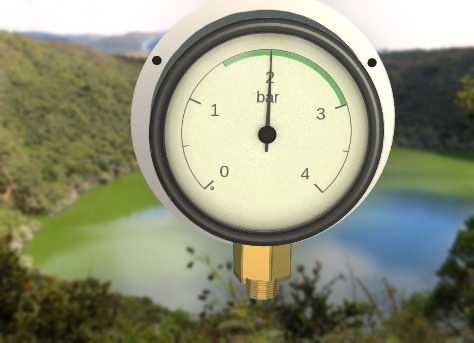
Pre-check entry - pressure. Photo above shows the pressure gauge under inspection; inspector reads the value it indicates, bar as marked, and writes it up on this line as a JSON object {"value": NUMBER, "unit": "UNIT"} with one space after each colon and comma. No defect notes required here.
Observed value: {"value": 2, "unit": "bar"}
